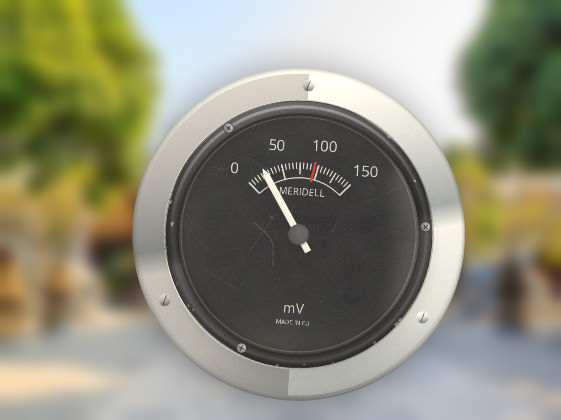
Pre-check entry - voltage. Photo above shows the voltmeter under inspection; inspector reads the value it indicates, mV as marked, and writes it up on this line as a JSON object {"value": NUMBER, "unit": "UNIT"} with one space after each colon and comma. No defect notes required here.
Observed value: {"value": 25, "unit": "mV"}
